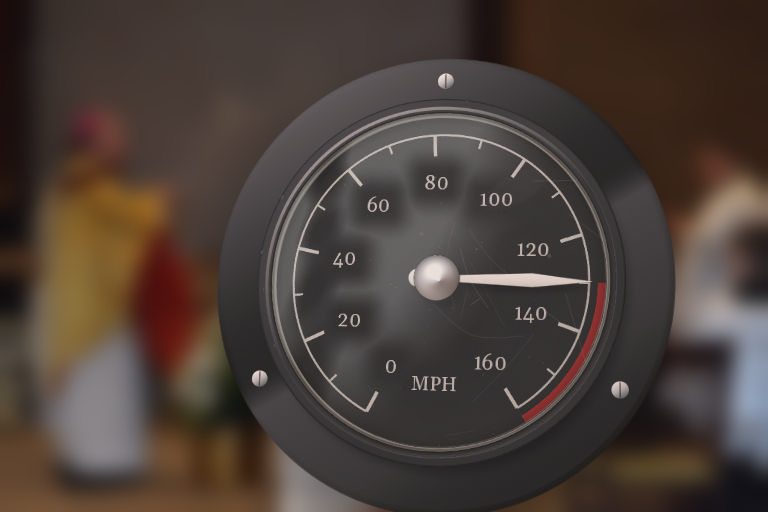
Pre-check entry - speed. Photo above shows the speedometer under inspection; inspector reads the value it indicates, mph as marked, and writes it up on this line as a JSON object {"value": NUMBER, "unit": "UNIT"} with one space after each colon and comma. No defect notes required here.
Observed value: {"value": 130, "unit": "mph"}
